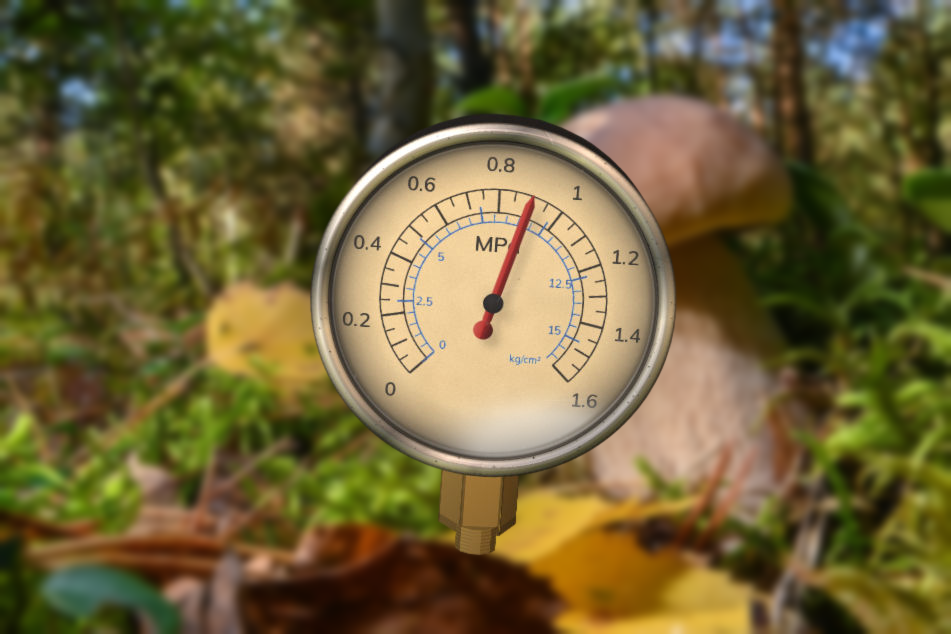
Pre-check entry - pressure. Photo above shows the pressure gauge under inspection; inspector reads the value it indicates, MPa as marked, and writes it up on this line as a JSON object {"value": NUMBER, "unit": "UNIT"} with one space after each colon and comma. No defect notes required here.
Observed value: {"value": 0.9, "unit": "MPa"}
